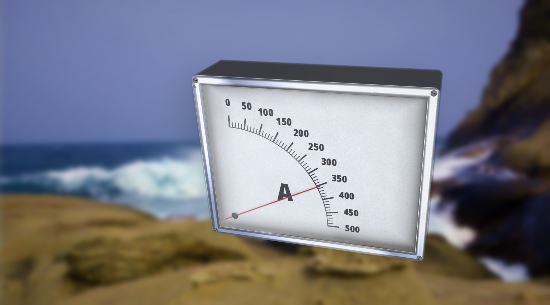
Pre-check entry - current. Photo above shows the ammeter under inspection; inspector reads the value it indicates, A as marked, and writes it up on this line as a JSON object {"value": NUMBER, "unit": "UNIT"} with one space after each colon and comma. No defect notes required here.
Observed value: {"value": 350, "unit": "A"}
